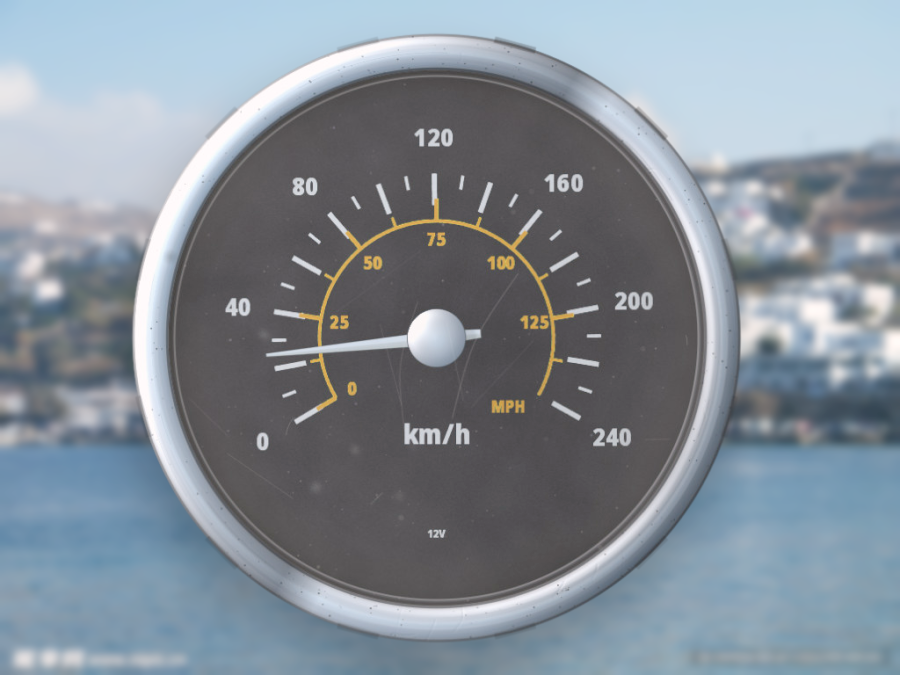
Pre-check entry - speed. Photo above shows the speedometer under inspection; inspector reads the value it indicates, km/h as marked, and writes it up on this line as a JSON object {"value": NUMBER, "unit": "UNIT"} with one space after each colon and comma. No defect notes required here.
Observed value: {"value": 25, "unit": "km/h"}
